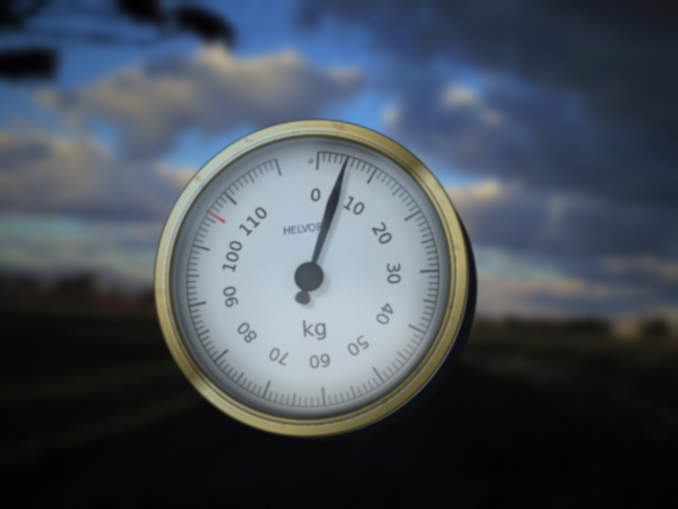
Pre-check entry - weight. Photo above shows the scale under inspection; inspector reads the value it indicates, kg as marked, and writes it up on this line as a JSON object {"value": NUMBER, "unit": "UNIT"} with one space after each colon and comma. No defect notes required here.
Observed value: {"value": 5, "unit": "kg"}
